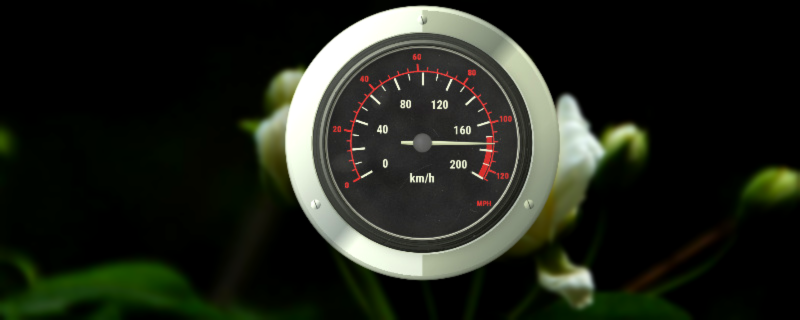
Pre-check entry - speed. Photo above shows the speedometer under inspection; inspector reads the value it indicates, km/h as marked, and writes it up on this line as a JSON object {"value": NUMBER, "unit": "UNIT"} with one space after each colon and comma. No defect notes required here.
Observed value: {"value": 175, "unit": "km/h"}
